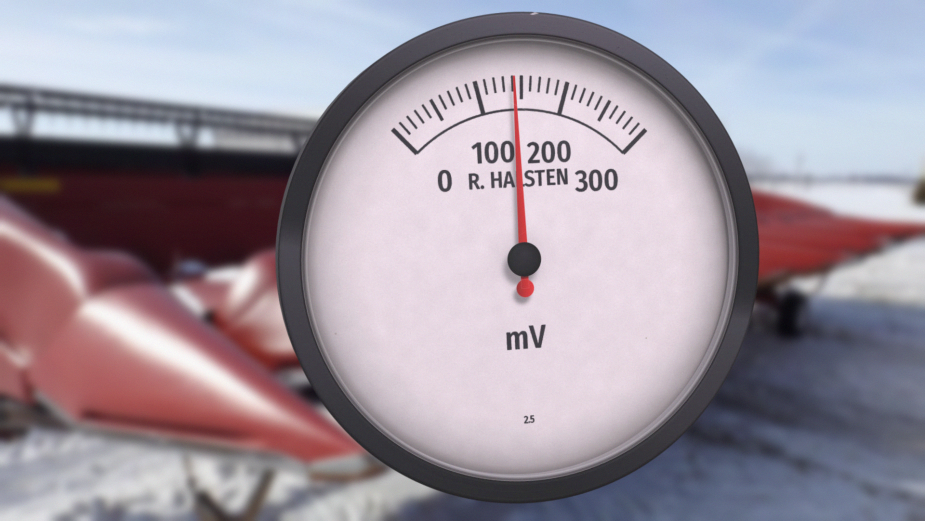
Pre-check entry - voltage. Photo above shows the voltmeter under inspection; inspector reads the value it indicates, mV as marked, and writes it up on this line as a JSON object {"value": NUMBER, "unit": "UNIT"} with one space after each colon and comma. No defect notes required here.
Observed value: {"value": 140, "unit": "mV"}
